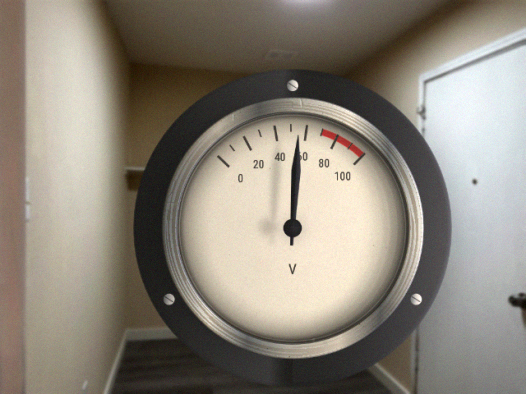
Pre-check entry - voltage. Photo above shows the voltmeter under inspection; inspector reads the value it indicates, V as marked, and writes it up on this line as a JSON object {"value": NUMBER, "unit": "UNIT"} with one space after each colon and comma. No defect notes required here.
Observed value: {"value": 55, "unit": "V"}
